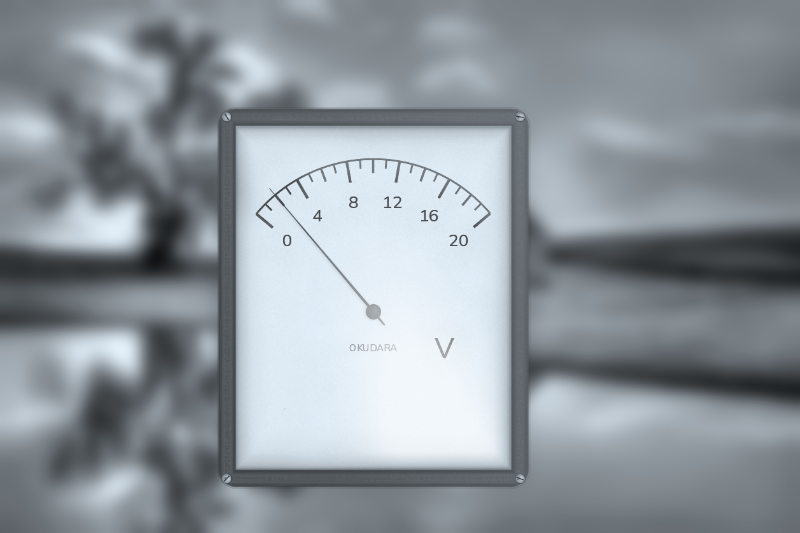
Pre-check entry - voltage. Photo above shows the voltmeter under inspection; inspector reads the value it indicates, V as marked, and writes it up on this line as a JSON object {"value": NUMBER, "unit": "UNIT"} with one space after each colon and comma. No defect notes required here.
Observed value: {"value": 2, "unit": "V"}
